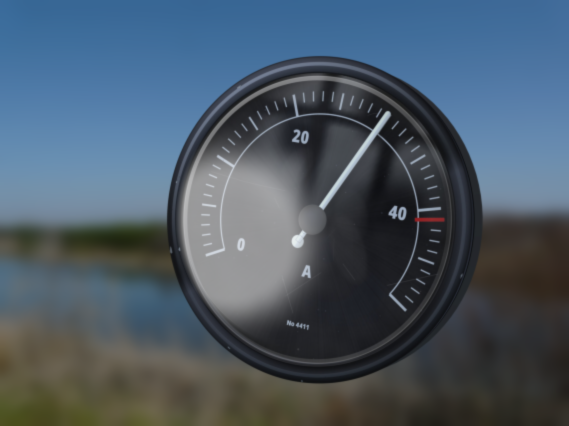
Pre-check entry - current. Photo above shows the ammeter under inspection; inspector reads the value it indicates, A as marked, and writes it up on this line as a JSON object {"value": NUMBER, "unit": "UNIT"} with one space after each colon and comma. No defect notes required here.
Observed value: {"value": 30, "unit": "A"}
